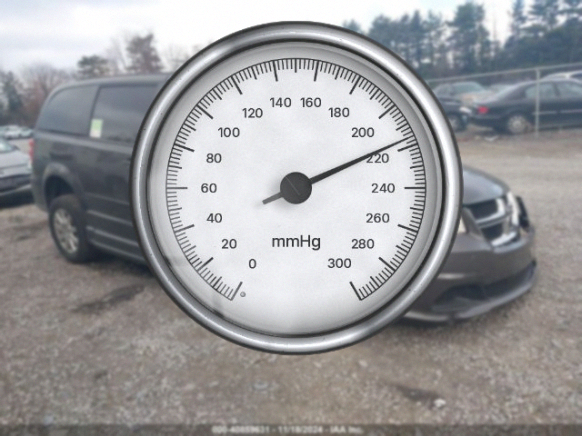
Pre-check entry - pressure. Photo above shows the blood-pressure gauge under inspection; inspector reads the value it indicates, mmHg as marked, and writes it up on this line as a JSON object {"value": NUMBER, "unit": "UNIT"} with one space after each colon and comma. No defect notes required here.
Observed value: {"value": 216, "unit": "mmHg"}
